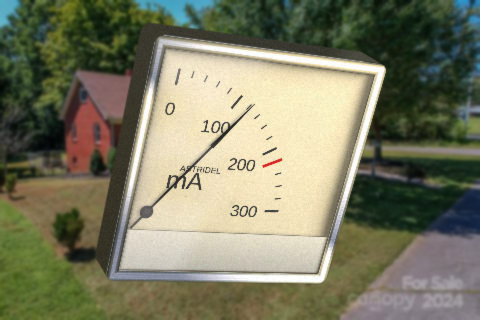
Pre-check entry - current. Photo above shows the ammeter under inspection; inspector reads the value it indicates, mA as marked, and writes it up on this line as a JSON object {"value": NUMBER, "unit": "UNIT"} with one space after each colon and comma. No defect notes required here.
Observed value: {"value": 120, "unit": "mA"}
